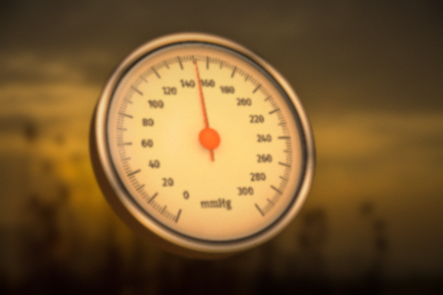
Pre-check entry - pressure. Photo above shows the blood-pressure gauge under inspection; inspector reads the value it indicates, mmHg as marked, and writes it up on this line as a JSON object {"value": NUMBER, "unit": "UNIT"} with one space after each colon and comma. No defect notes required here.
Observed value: {"value": 150, "unit": "mmHg"}
